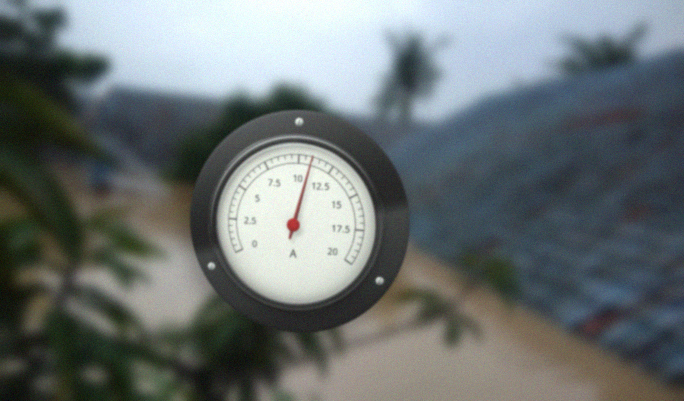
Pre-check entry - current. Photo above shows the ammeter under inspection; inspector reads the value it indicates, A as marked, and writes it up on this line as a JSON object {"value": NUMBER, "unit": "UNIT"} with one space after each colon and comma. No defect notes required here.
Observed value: {"value": 11, "unit": "A"}
